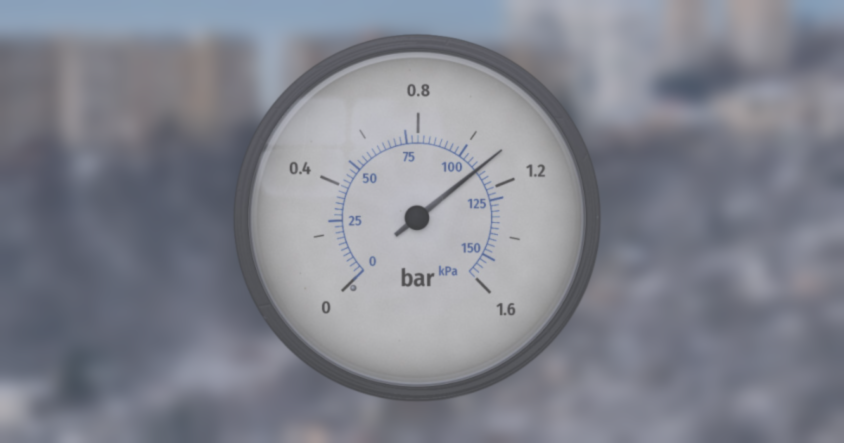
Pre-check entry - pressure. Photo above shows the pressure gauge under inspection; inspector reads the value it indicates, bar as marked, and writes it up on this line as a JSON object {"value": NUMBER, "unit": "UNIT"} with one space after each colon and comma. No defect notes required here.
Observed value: {"value": 1.1, "unit": "bar"}
